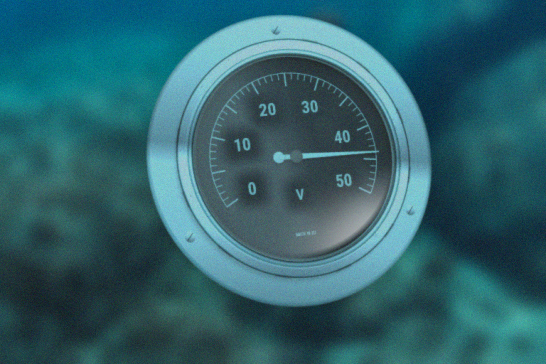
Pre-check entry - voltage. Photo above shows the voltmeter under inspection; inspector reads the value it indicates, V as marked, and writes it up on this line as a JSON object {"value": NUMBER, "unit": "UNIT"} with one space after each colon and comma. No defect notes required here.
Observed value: {"value": 44, "unit": "V"}
